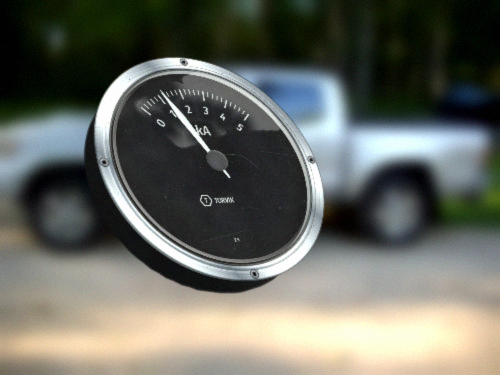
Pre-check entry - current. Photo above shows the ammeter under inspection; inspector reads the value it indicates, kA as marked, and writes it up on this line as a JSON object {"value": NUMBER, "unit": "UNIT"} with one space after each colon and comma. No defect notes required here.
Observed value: {"value": 1, "unit": "kA"}
